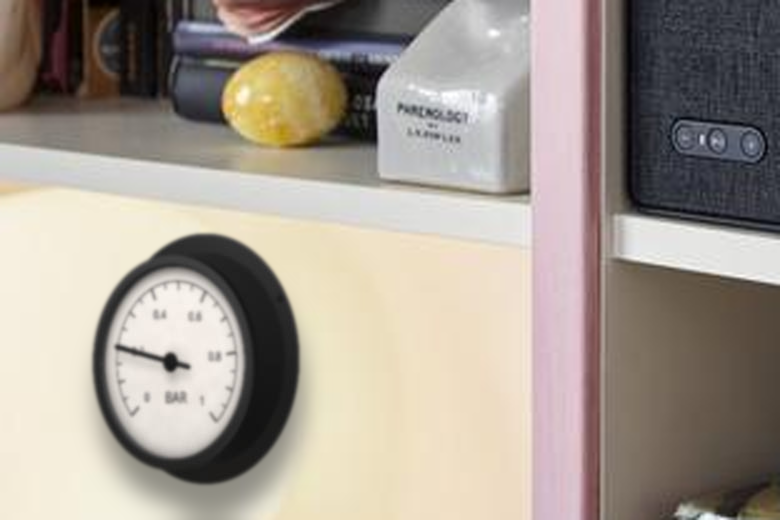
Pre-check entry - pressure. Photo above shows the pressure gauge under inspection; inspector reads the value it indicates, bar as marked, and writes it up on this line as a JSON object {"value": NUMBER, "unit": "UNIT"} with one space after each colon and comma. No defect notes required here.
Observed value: {"value": 0.2, "unit": "bar"}
